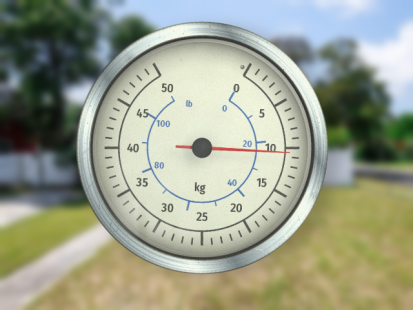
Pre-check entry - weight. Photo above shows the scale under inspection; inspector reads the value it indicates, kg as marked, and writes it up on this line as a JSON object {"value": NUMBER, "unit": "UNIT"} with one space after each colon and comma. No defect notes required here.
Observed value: {"value": 10.5, "unit": "kg"}
